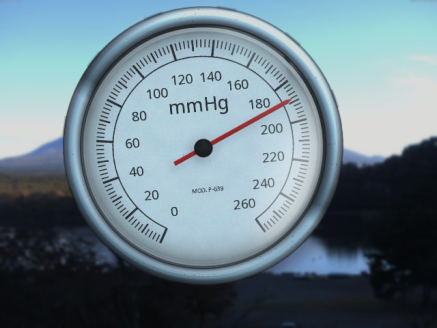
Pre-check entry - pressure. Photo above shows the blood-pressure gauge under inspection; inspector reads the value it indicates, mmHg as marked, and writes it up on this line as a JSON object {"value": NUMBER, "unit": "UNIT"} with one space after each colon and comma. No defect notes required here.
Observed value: {"value": 188, "unit": "mmHg"}
